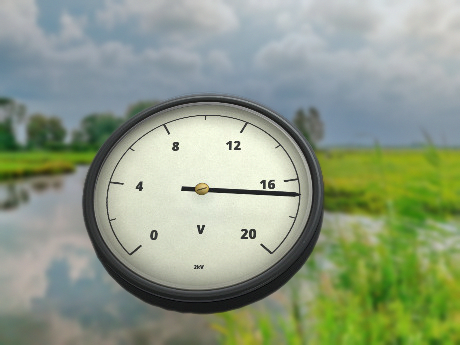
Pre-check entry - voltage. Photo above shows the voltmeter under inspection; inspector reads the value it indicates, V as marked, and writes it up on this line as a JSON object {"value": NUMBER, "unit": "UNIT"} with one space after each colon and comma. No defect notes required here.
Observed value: {"value": 17, "unit": "V"}
